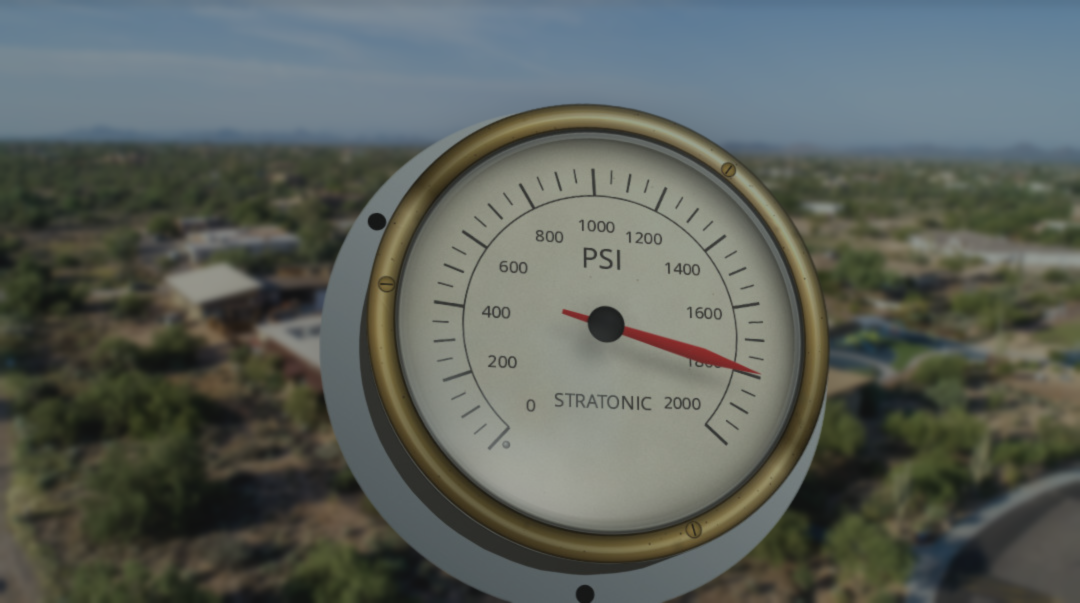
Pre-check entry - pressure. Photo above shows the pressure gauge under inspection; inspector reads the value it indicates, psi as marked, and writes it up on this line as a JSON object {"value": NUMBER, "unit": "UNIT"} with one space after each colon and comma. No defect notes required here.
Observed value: {"value": 1800, "unit": "psi"}
